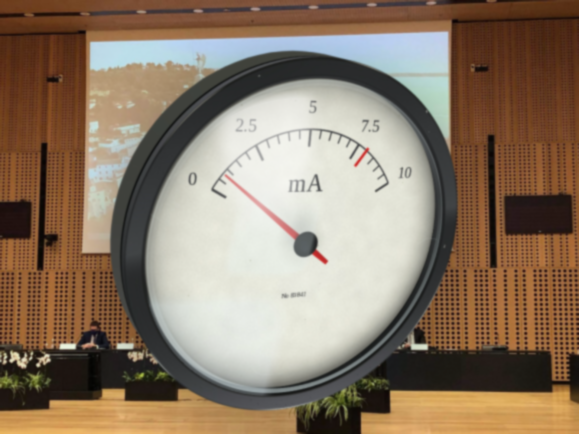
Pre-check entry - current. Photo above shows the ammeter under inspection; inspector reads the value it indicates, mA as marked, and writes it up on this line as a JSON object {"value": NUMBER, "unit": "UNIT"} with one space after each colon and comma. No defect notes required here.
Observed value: {"value": 0.75, "unit": "mA"}
